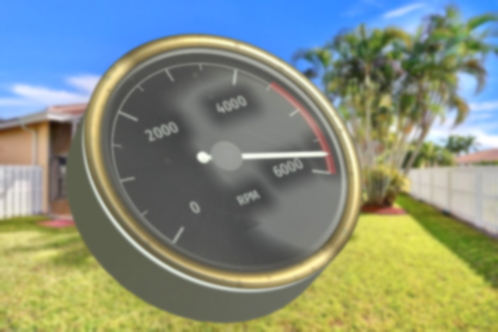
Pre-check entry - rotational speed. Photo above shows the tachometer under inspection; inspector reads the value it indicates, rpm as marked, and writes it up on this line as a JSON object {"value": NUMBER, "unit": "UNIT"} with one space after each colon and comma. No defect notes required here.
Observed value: {"value": 5750, "unit": "rpm"}
